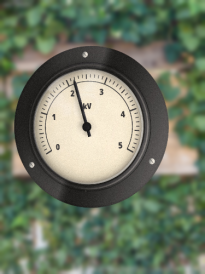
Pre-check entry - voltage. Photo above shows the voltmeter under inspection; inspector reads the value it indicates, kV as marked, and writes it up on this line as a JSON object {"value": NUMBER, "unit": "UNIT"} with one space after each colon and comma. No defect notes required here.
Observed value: {"value": 2.2, "unit": "kV"}
